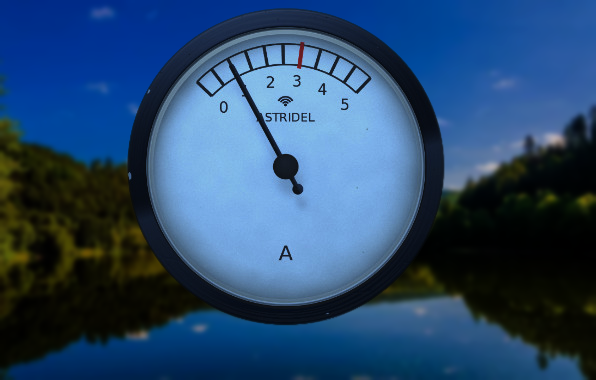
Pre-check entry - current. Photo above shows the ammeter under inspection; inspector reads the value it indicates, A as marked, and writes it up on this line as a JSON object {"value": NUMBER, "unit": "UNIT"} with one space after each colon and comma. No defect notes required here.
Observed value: {"value": 1, "unit": "A"}
